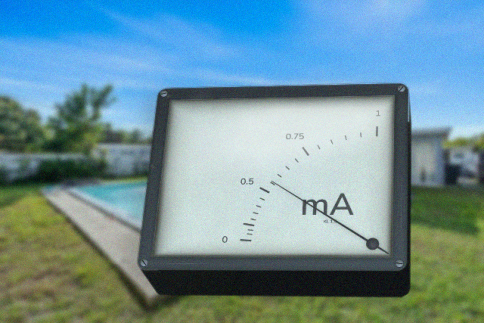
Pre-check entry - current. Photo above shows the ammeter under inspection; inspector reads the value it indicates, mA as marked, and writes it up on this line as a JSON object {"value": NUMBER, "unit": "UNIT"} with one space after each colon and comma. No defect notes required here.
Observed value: {"value": 0.55, "unit": "mA"}
